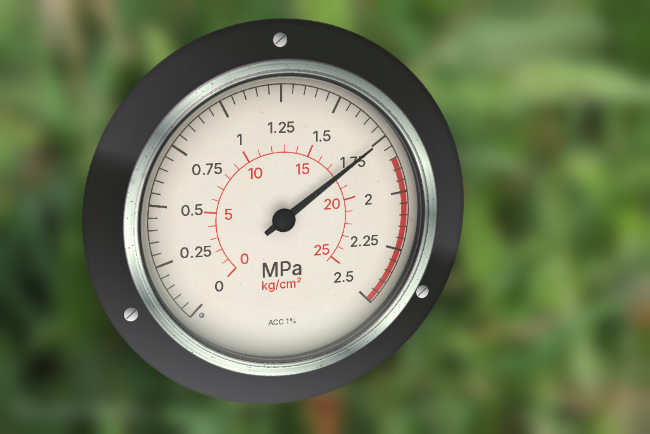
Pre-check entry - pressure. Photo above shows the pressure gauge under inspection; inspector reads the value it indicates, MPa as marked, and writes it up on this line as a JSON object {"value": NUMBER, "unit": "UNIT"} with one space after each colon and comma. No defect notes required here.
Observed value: {"value": 1.75, "unit": "MPa"}
